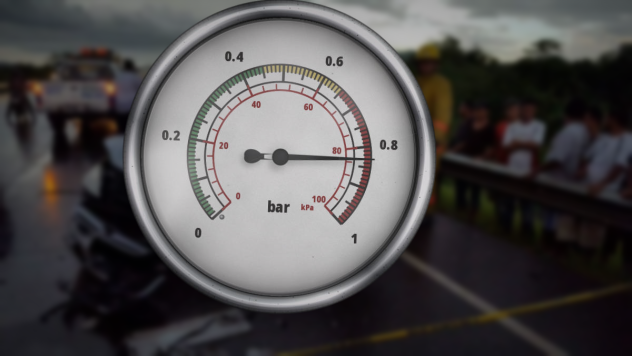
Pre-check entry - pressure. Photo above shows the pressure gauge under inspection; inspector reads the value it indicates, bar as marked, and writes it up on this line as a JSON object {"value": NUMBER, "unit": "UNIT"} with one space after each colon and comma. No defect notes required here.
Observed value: {"value": 0.83, "unit": "bar"}
